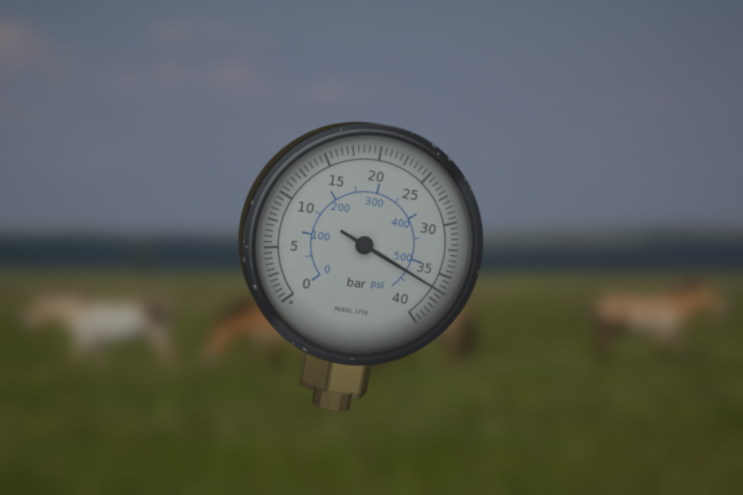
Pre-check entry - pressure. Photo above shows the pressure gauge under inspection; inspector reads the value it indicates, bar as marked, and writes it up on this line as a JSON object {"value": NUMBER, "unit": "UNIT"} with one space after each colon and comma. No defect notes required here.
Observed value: {"value": 36.5, "unit": "bar"}
